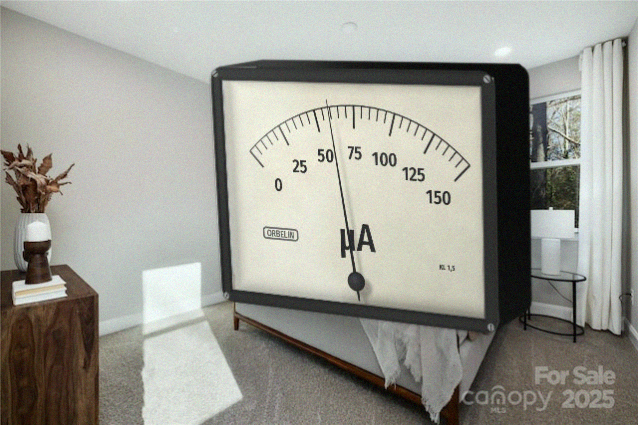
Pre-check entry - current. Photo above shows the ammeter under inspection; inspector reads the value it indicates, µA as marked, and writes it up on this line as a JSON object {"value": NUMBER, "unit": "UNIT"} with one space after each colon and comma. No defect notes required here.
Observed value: {"value": 60, "unit": "µA"}
